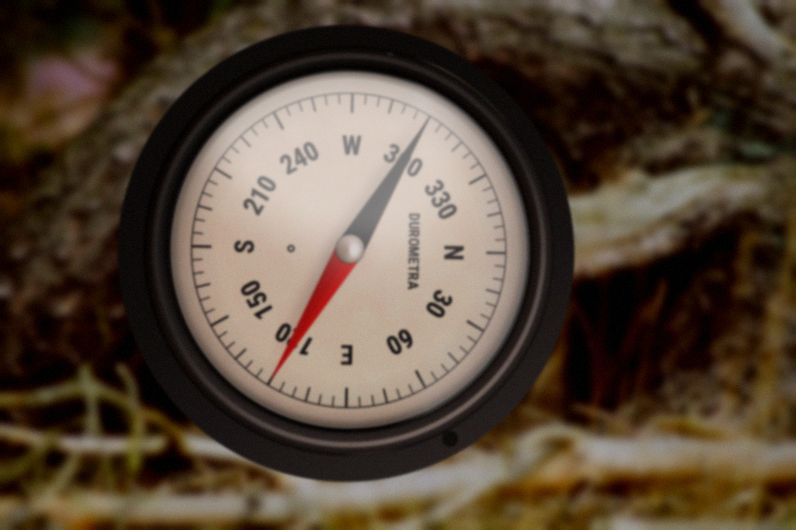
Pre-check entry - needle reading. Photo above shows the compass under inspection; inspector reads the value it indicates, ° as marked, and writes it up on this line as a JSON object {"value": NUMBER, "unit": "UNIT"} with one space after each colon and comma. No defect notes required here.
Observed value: {"value": 120, "unit": "°"}
